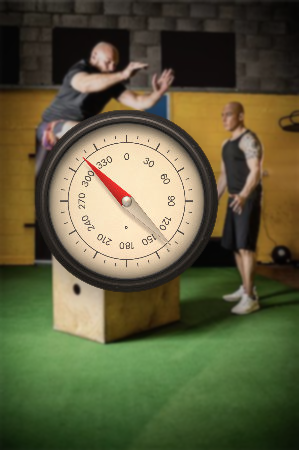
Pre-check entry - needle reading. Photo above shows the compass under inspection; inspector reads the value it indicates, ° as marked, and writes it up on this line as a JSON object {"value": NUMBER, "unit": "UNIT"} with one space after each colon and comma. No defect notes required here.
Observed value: {"value": 315, "unit": "°"}
